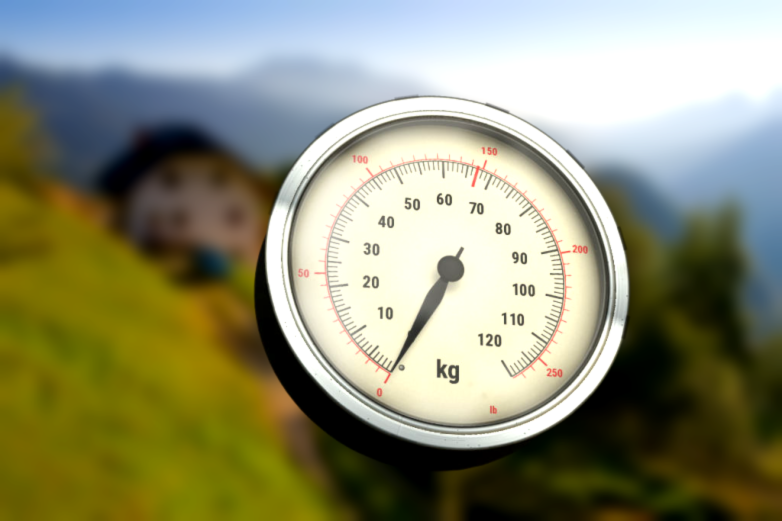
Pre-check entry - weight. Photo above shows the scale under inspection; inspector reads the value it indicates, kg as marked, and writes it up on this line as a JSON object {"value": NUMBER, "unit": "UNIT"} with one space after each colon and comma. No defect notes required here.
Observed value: {"value": 0, "unit": "kg"}
